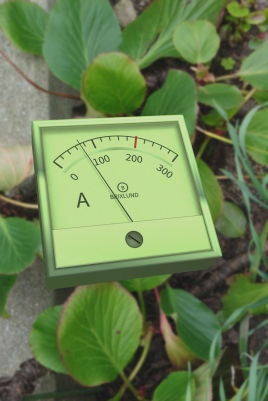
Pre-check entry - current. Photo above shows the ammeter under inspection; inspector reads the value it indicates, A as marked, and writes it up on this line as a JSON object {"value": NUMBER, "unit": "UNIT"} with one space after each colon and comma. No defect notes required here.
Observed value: {"value": 70, "unit": "A"}
